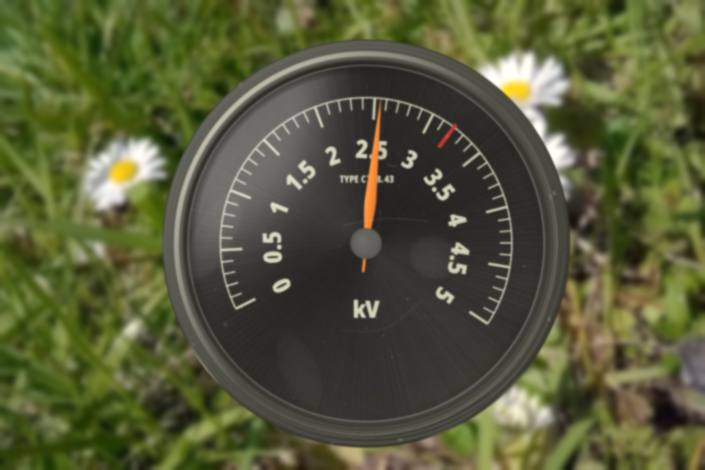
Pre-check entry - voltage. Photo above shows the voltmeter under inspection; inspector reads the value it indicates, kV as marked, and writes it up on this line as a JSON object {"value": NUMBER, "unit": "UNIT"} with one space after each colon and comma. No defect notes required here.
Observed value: {"value": 2.55, "unit": "kV"}
